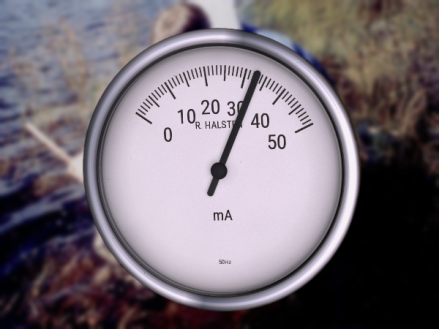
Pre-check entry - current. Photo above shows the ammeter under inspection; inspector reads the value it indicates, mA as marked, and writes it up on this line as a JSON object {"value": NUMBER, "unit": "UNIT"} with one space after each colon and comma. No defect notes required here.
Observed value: {"value": 33, "unit": "mA"}
